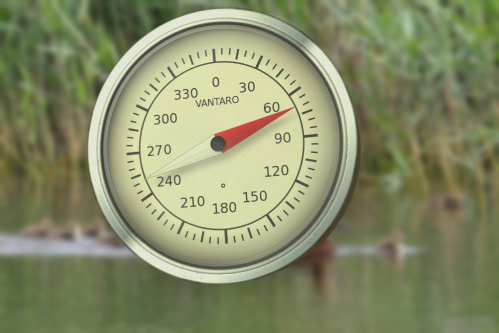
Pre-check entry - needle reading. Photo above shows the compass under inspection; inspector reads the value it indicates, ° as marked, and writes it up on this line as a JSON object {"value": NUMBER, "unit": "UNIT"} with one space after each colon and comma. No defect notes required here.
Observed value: {"value": 70, "unit": "°"}
